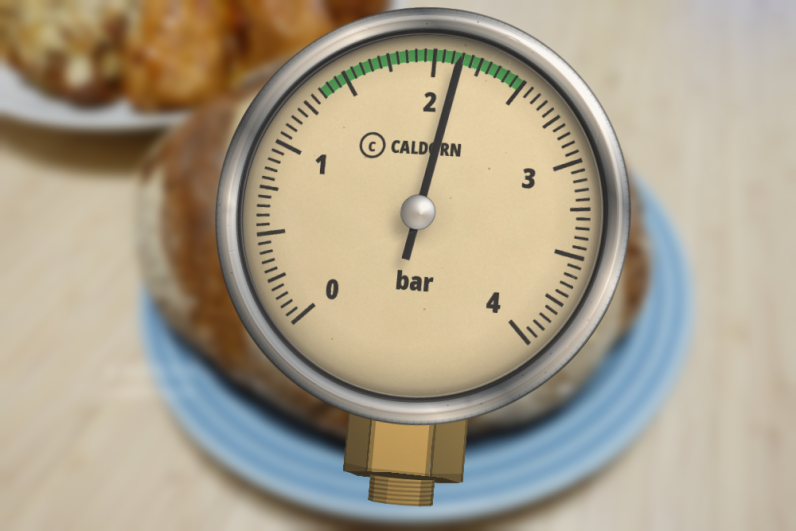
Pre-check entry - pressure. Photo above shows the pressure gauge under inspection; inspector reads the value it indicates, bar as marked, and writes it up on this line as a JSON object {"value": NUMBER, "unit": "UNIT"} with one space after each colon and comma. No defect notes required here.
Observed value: {"value": 2.15, "unit": "bar"}
